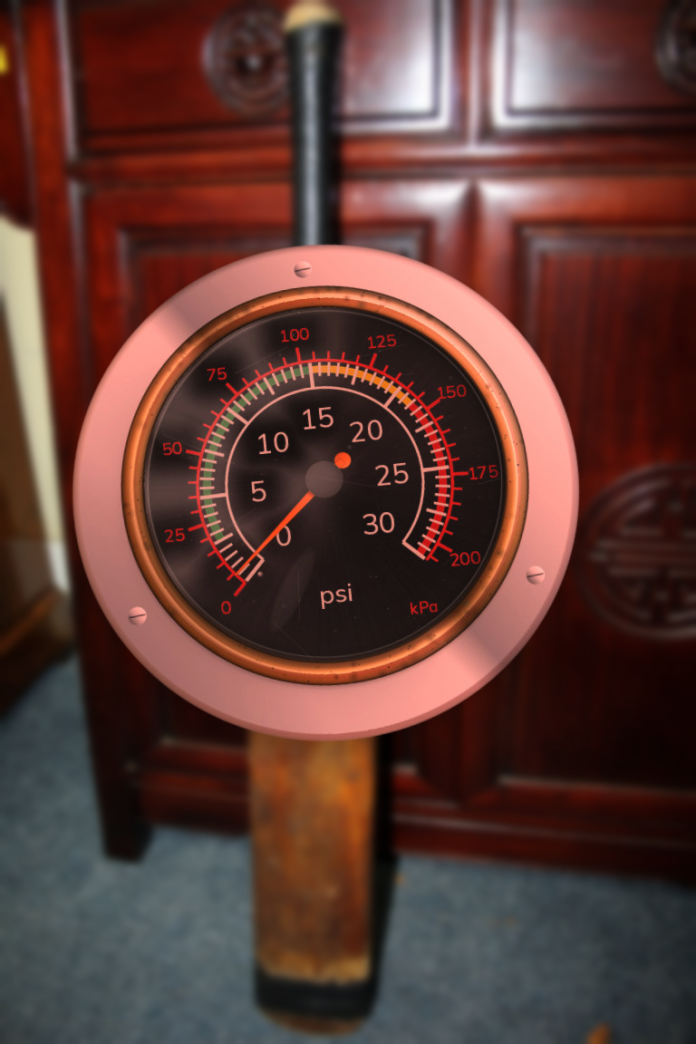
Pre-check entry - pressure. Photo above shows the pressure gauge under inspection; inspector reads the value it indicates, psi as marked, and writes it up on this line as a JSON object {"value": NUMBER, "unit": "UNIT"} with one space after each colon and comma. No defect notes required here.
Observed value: {"value": 0.5, "unit": "psi"}
